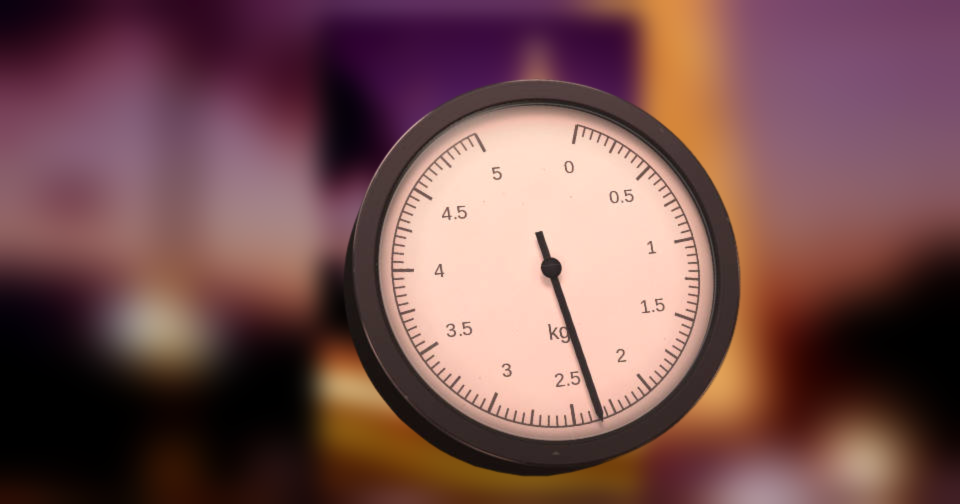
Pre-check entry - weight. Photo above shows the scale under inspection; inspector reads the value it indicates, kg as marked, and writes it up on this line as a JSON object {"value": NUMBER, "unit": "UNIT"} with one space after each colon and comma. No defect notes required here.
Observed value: {"value": 2.35, "unit": "kg"}
